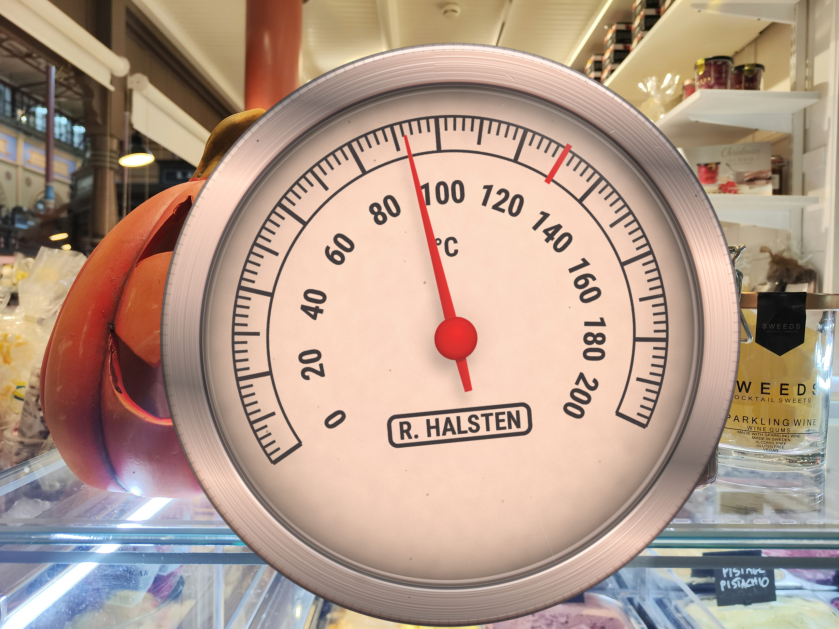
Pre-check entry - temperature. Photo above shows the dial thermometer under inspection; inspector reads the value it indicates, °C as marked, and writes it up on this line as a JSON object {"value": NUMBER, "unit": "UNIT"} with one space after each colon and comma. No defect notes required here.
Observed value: {"value": 92, "unit": "°C"}
